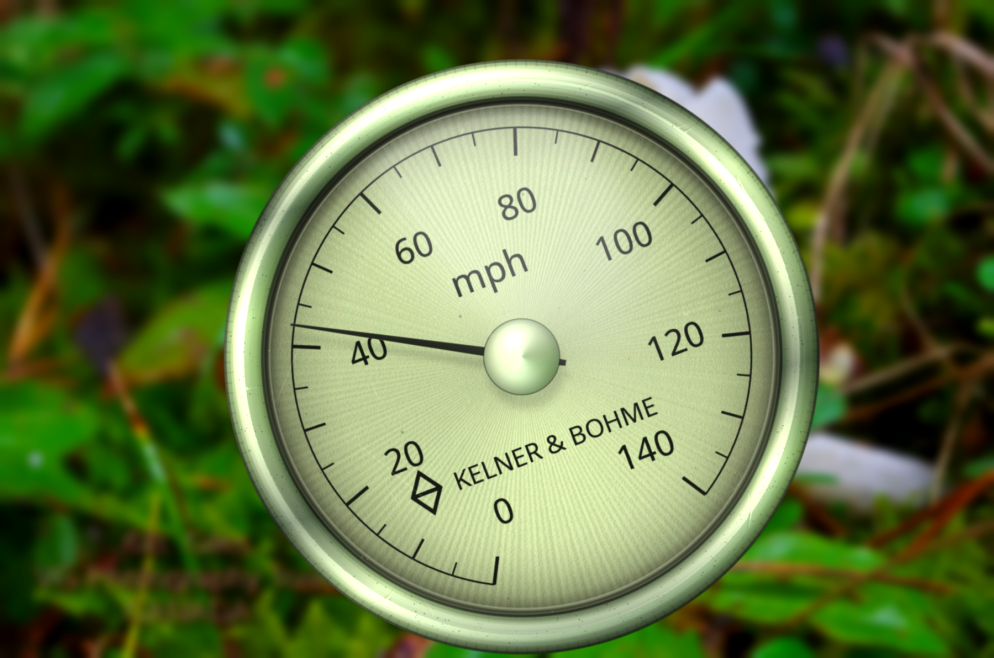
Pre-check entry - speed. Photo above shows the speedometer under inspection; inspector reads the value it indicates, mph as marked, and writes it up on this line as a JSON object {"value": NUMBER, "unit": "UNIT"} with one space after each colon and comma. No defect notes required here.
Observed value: {"value": 42.5, "unit": "mph"}
